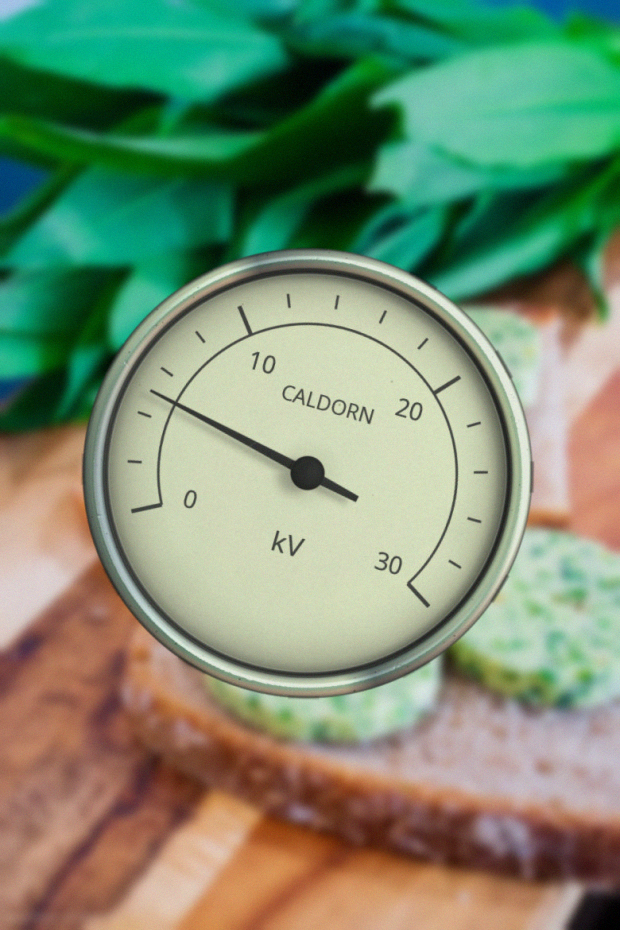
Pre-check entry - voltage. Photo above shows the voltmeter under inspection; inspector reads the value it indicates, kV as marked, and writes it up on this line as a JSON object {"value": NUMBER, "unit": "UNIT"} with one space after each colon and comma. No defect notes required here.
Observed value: {"value": 5, "unit": "kV"}
